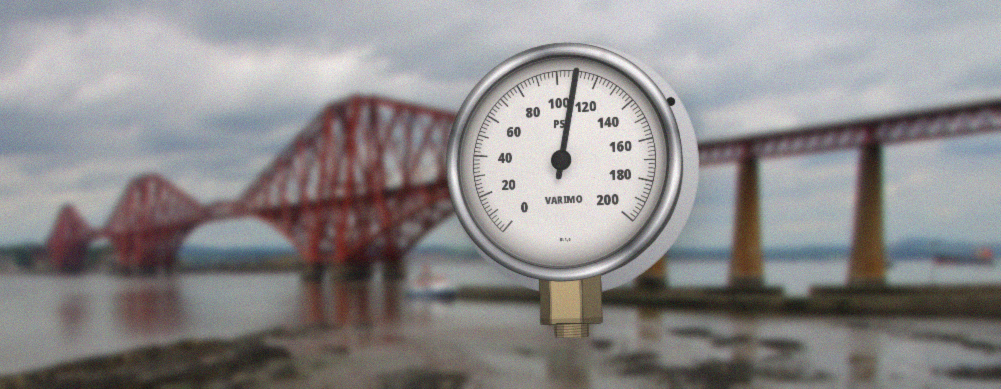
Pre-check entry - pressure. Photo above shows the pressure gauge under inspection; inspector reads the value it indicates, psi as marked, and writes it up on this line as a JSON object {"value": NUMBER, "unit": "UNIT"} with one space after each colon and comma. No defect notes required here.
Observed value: {"value": 110, "unit": "psi"}
